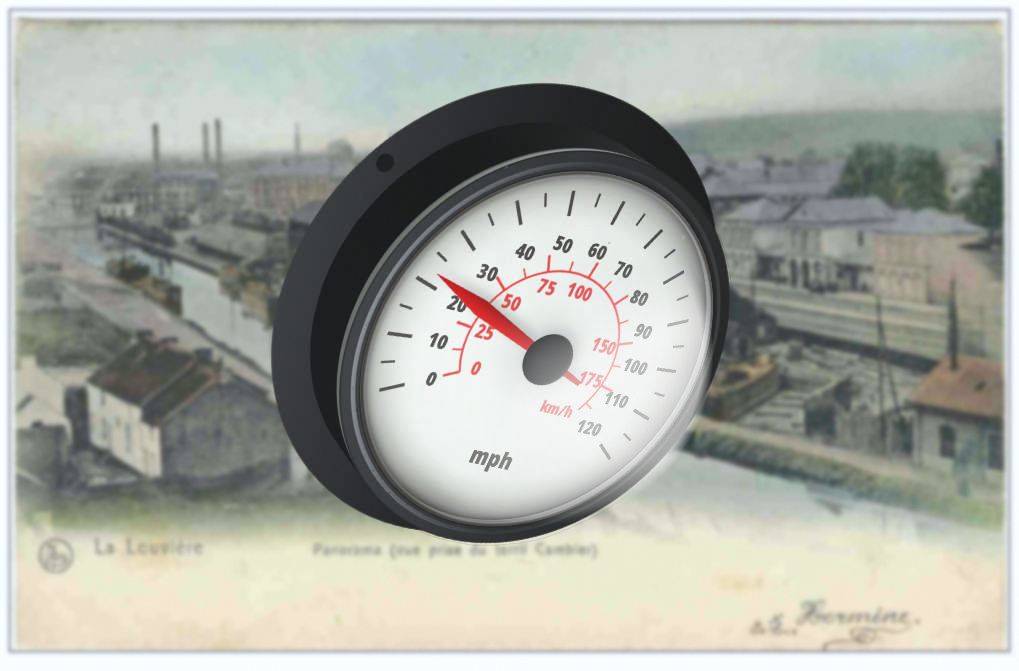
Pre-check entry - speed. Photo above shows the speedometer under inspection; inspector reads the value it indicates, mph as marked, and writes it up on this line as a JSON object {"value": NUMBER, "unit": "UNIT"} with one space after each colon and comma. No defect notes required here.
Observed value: {"value": 22.5, "unit": "mph"}
